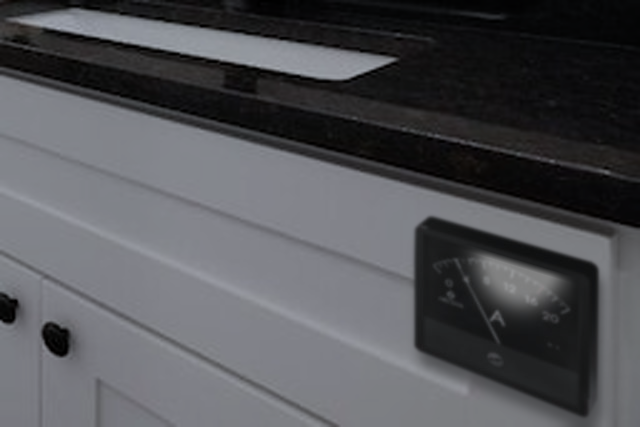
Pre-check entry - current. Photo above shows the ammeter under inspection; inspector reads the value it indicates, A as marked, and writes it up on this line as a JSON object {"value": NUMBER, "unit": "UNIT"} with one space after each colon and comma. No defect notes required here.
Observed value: {"value": 4, "unit": "A"}
